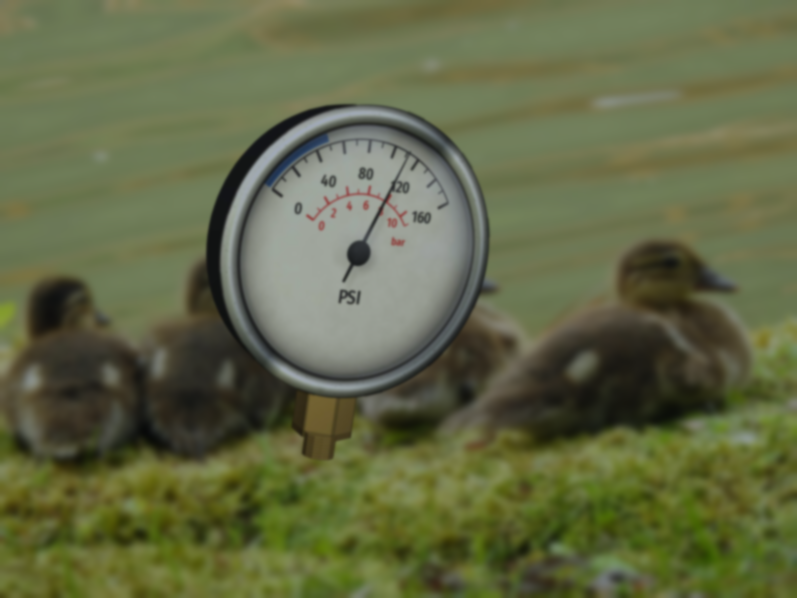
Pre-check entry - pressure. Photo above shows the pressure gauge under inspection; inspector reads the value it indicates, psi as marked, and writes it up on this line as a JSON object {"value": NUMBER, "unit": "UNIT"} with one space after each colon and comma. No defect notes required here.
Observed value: {"value": 110, "unit": "psi"}
